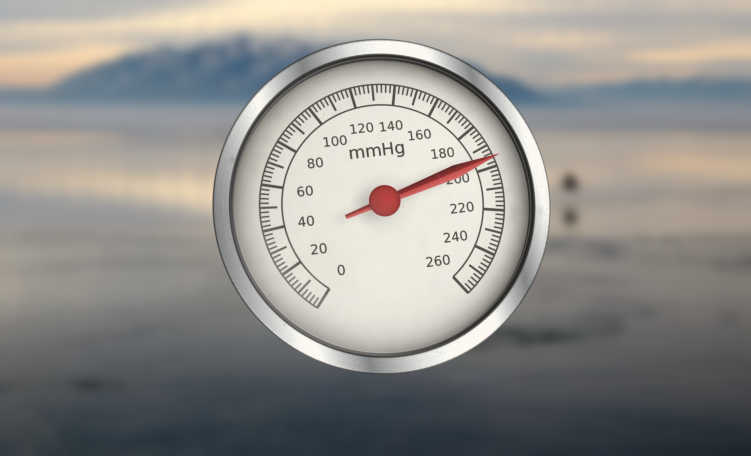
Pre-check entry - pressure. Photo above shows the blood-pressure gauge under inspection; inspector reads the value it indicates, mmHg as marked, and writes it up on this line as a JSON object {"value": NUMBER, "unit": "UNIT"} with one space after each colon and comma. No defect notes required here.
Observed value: {"value": 196, "unit": "mmHg"}
